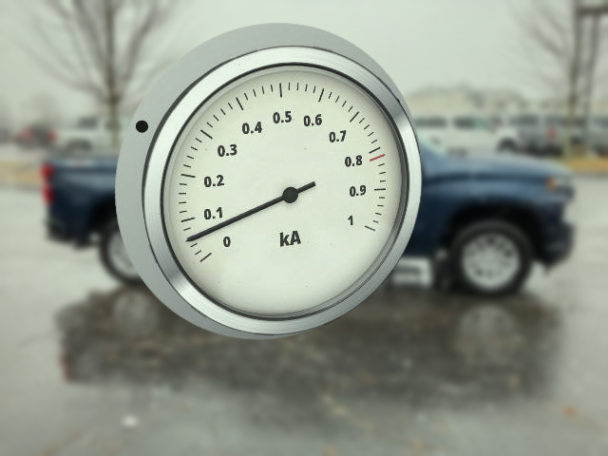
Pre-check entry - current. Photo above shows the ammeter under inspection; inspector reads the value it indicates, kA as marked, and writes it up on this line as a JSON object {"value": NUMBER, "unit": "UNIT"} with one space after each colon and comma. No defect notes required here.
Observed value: {"value": 0.06, "unit": "kA"}
